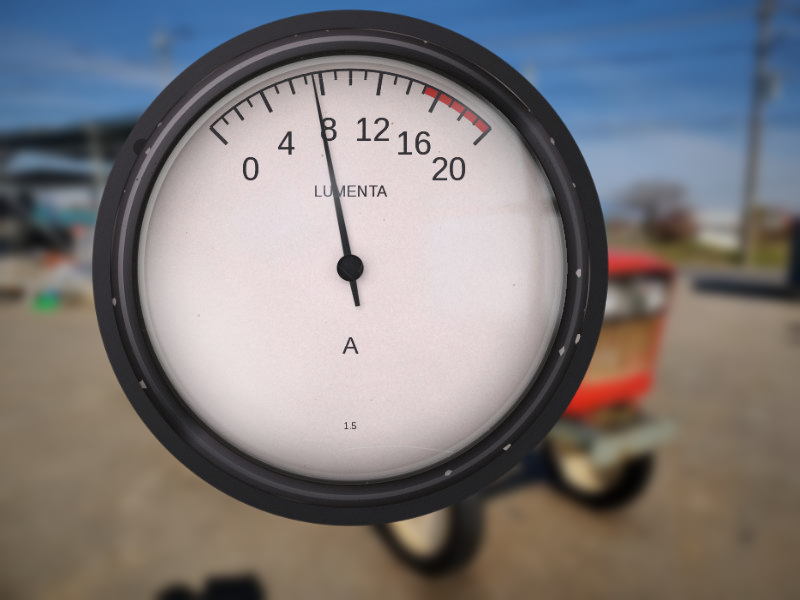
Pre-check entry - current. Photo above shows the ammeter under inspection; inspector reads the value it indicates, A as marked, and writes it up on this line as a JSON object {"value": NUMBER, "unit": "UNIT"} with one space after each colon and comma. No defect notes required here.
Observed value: {"value": 7.5, "unit": "A"}
